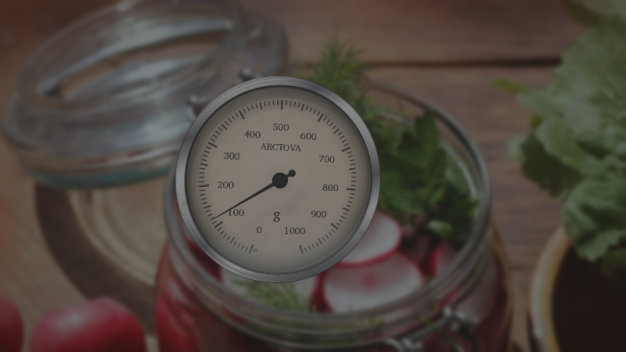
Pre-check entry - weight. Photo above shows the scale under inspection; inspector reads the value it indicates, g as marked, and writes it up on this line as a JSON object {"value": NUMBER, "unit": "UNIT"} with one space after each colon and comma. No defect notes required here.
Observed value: {"value": 120, "unit": "g"}
